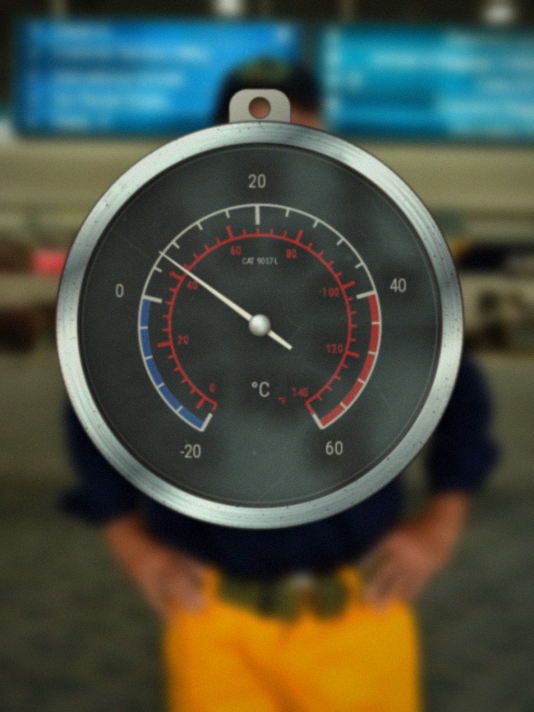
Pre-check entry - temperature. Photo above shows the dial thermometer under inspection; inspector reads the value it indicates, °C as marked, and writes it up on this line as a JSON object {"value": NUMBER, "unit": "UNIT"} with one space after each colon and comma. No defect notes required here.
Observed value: {"value": 6, "unit": "°C"}
